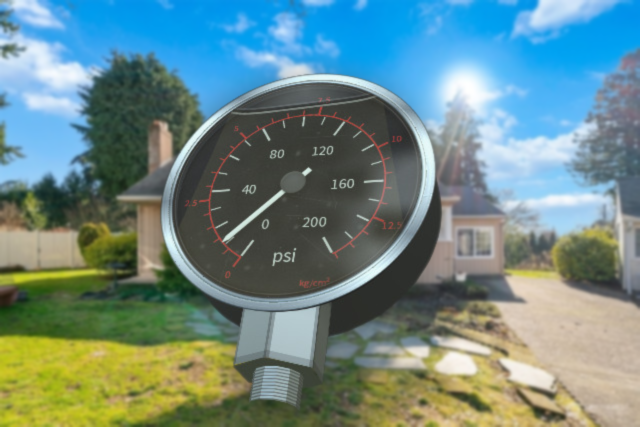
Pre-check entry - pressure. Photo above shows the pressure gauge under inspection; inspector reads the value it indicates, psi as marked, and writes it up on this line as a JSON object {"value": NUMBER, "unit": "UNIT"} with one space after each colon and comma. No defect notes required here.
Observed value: {"value": 10, "unit": "psi"}
